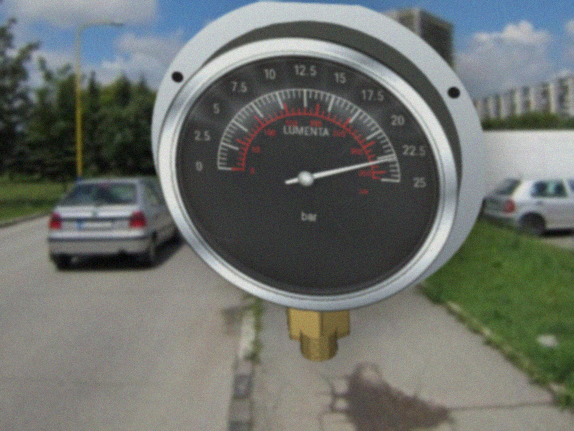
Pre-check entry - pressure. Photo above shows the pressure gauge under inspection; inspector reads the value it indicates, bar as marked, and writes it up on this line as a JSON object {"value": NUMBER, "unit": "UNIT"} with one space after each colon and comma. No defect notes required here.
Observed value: {"value": 22.5, "unit": "bar"}
